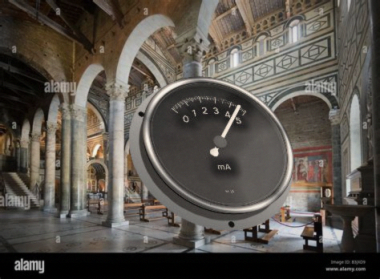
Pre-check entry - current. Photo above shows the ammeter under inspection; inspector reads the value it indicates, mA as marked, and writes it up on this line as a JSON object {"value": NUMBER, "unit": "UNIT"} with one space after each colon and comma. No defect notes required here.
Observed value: {"value": 4.5, "unit": "mA"}
